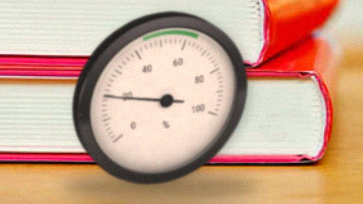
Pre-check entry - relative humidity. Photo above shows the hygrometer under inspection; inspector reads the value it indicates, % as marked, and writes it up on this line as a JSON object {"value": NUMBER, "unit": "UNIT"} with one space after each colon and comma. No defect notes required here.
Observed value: {"value": 20, "unit": "%"}
